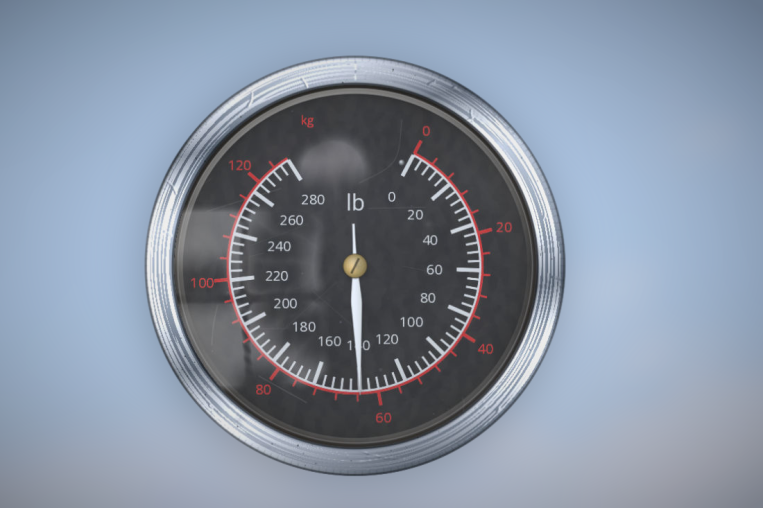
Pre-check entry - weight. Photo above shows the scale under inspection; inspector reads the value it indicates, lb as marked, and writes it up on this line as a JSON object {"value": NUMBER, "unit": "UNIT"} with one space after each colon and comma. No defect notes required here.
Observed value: {"value": 140, "unit": "lb"}
